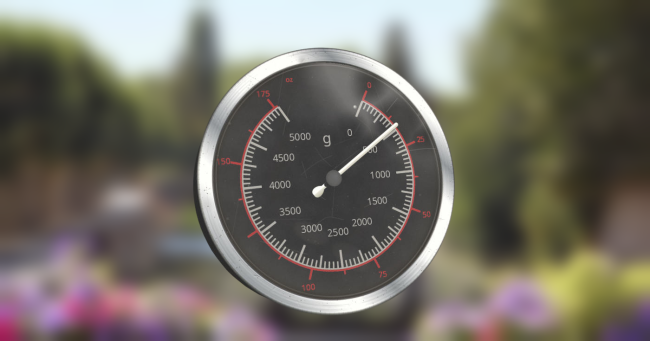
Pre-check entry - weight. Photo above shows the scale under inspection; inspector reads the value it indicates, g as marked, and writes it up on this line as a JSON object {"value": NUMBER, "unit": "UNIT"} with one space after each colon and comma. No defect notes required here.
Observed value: {"value": 450, "unit": "g"}
